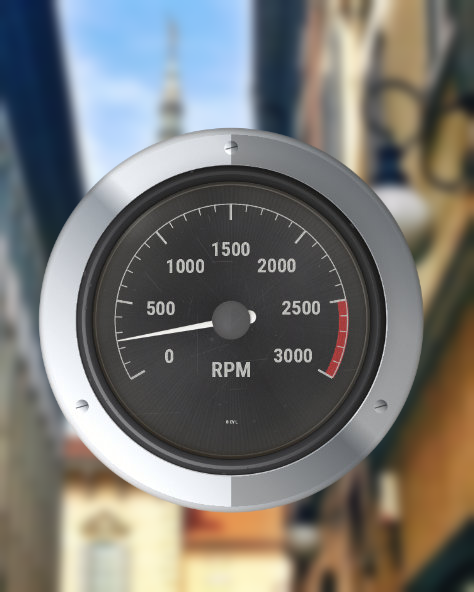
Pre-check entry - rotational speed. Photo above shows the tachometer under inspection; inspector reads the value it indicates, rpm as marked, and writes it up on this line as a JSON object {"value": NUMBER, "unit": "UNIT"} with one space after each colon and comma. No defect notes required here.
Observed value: {"value": 250, "unit": "rpm"}
